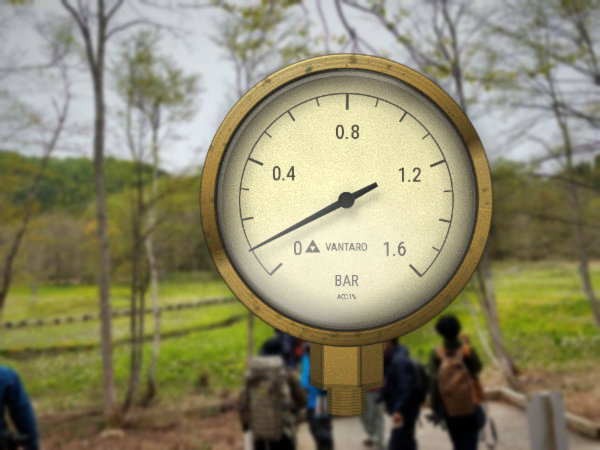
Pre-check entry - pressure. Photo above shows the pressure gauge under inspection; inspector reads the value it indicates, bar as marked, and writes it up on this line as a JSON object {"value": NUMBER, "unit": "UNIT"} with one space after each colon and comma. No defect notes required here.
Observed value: {"value": 0.1, "unit": "bar"}
